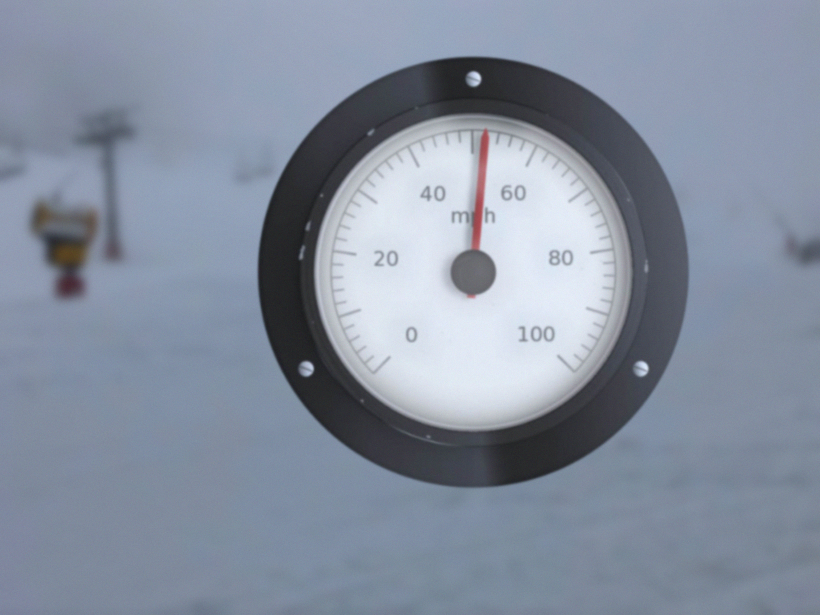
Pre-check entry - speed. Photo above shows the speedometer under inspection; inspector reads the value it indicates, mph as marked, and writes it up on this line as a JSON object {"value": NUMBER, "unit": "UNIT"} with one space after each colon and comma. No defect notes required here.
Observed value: {"value": 52, "unit": "mph"}
